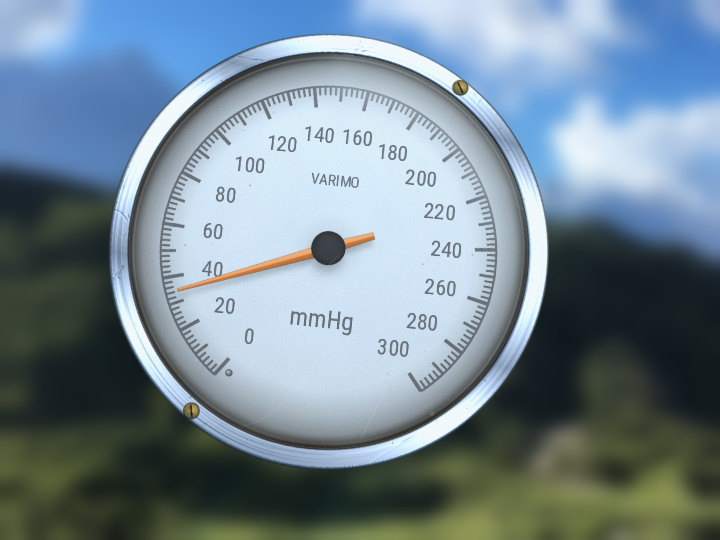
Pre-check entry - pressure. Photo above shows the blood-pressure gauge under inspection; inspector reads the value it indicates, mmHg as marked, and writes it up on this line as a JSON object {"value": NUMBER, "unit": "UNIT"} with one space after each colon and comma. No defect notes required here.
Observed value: {"value": 34, "unit": "mmHg"}
